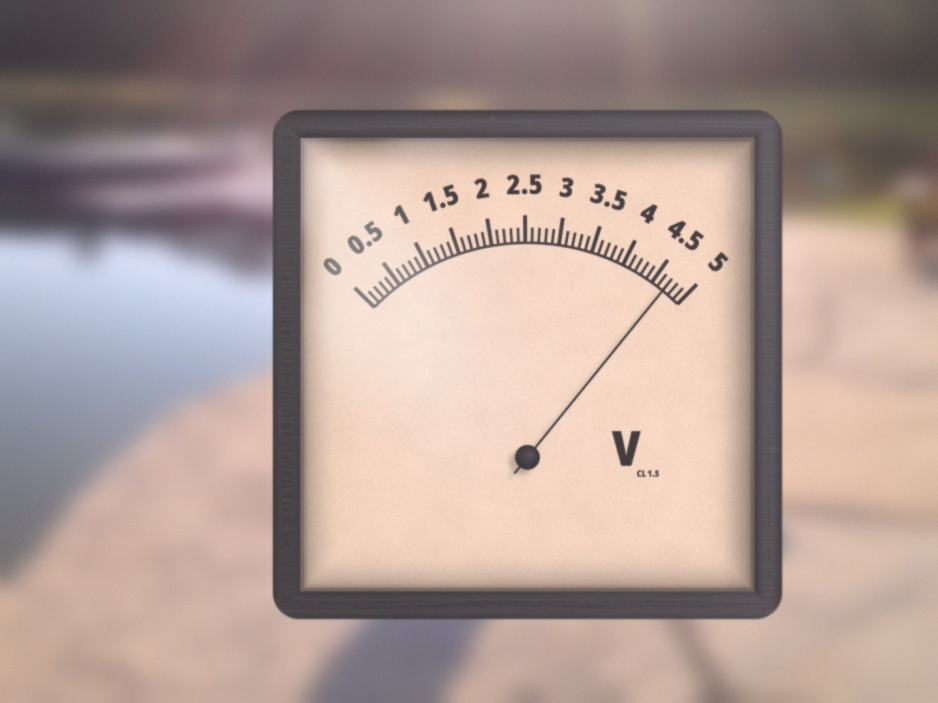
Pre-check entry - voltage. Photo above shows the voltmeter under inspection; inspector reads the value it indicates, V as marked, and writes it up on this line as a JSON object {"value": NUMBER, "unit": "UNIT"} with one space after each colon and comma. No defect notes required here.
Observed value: {"value": 4.7, "unit": "V"}
